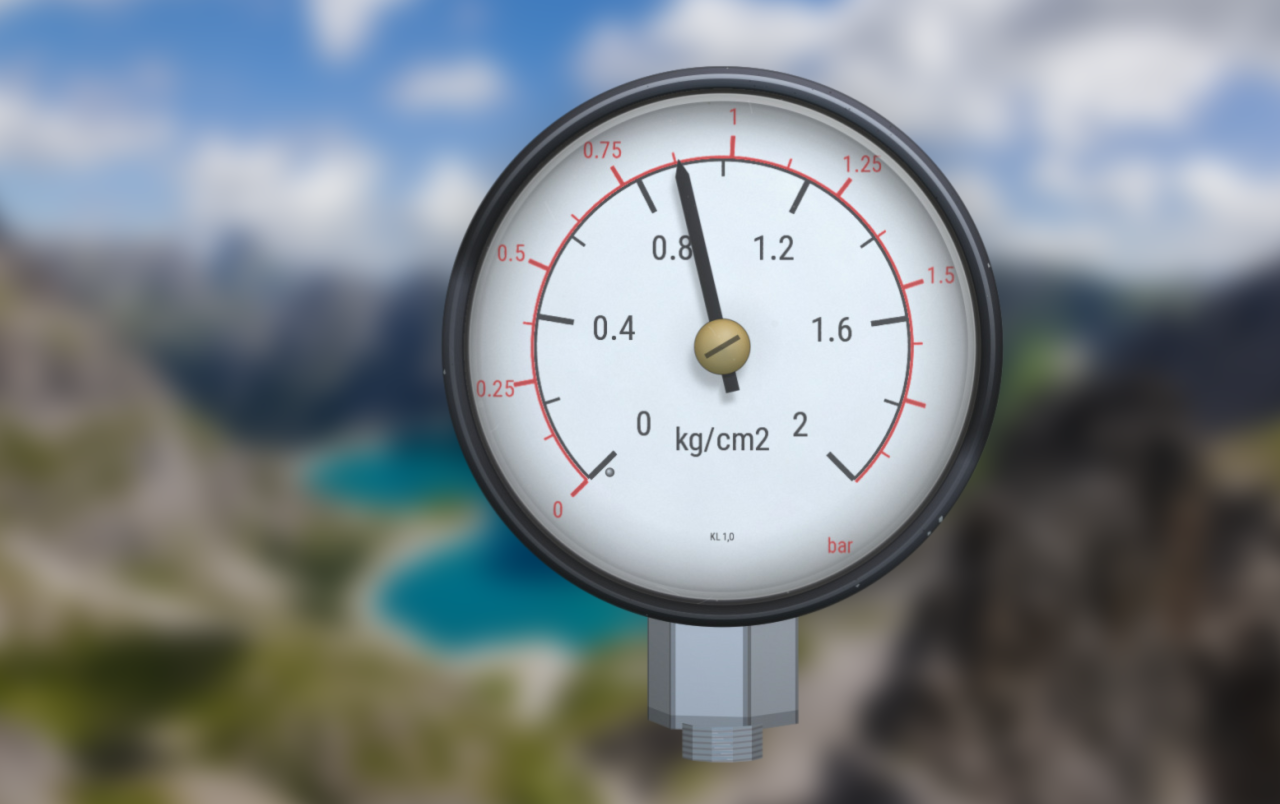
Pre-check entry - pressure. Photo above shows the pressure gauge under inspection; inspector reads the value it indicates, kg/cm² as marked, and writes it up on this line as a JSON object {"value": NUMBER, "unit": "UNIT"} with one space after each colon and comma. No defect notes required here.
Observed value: {"value": 0.9, "unit": "kg/cm²"}
